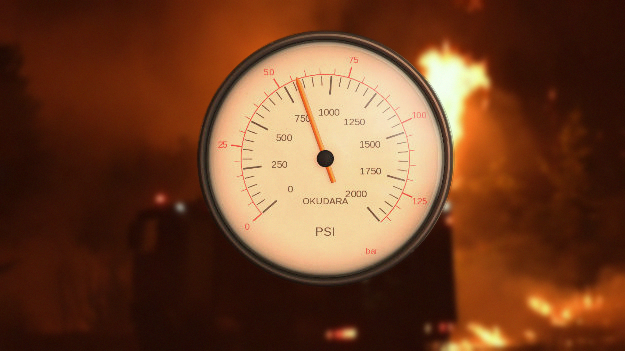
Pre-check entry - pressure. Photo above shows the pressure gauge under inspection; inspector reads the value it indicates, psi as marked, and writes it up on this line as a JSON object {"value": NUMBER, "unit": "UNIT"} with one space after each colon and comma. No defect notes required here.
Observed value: {"value": 825, "unit": "psi"}
